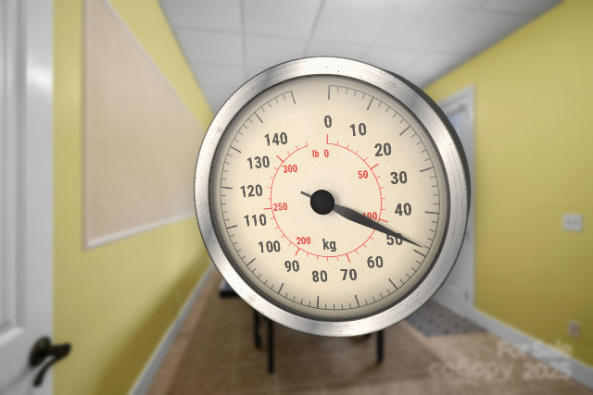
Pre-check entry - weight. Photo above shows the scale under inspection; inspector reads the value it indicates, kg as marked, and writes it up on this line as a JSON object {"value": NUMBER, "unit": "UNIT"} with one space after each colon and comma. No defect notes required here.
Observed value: {"value": 48, "unit": "kg"}
